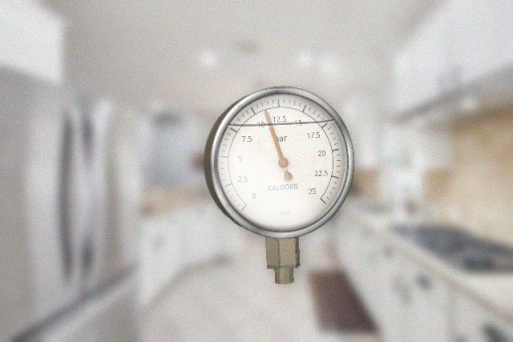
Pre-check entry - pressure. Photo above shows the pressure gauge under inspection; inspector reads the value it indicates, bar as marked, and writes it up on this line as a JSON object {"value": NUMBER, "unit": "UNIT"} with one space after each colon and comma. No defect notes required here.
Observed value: {"value": 11, "unit": "bar"}
